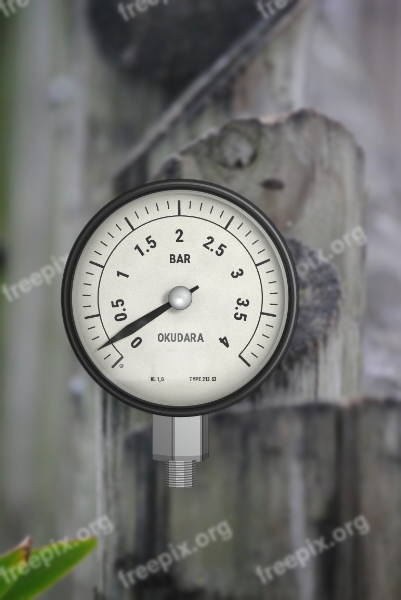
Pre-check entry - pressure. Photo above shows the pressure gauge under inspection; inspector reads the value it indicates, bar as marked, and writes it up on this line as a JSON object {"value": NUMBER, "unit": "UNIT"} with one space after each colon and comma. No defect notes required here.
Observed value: {"value": 0.2, "unit": "bar"}
